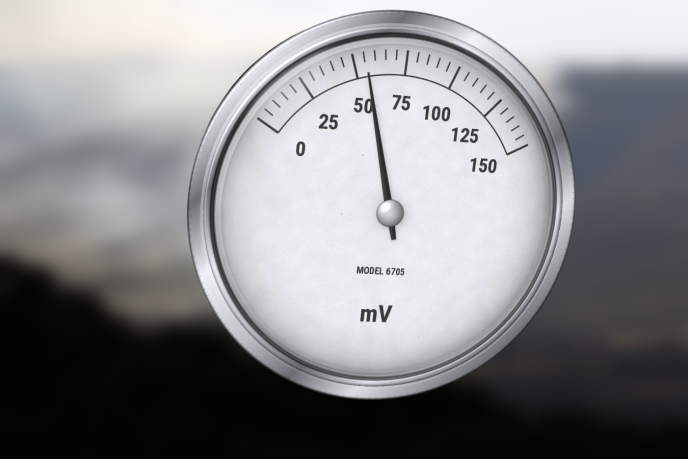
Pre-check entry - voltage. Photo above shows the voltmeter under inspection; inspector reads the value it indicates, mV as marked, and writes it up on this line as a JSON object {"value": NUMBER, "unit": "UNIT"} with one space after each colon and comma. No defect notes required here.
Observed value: {"value": 55, "unit": "mV"}
